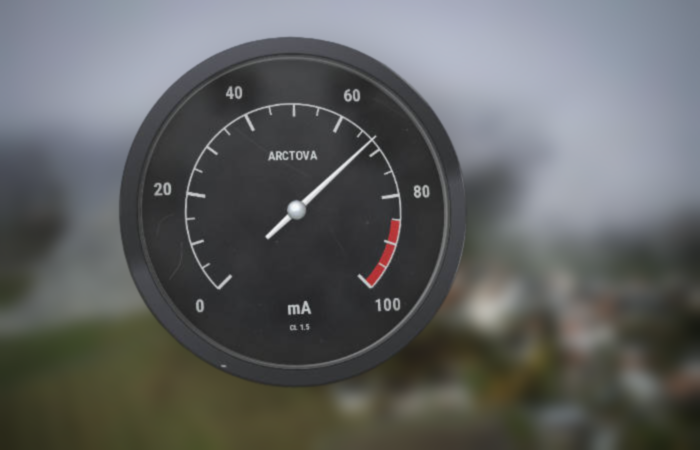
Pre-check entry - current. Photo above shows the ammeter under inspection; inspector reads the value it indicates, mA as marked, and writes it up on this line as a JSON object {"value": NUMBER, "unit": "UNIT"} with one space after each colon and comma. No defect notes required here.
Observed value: {"value": 67.5, "unit": "mA"}
